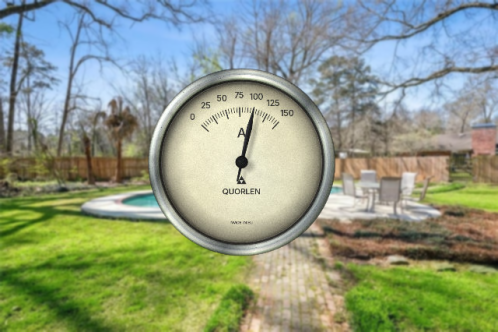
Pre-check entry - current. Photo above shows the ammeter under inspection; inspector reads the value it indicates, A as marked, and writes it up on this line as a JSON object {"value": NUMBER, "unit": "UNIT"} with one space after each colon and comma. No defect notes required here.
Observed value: {"value": 100, "unit": "A"}
